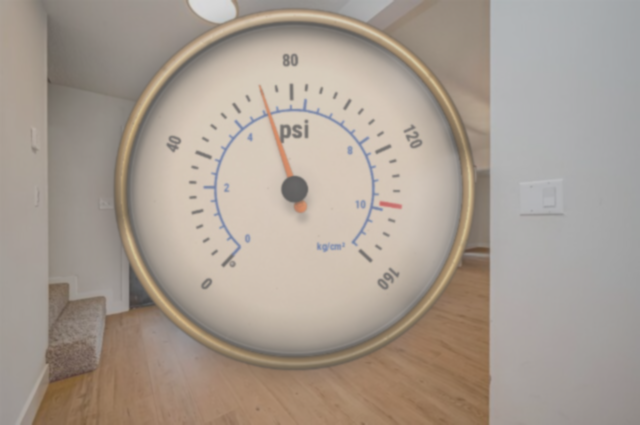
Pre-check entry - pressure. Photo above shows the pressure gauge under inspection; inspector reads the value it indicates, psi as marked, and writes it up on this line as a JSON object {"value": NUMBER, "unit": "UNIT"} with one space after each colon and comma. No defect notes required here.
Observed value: {"value": 70, "unit": "psi"}
